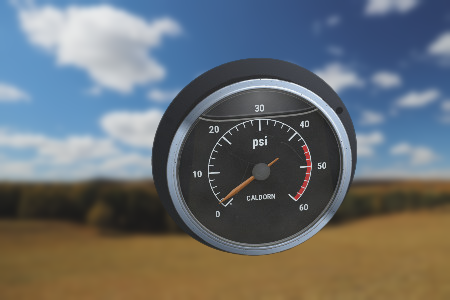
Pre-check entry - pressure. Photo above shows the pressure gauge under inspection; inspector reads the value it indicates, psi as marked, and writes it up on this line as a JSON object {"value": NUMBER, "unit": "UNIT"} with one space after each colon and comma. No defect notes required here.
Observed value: {"value": 2, "unit": "psi"}
